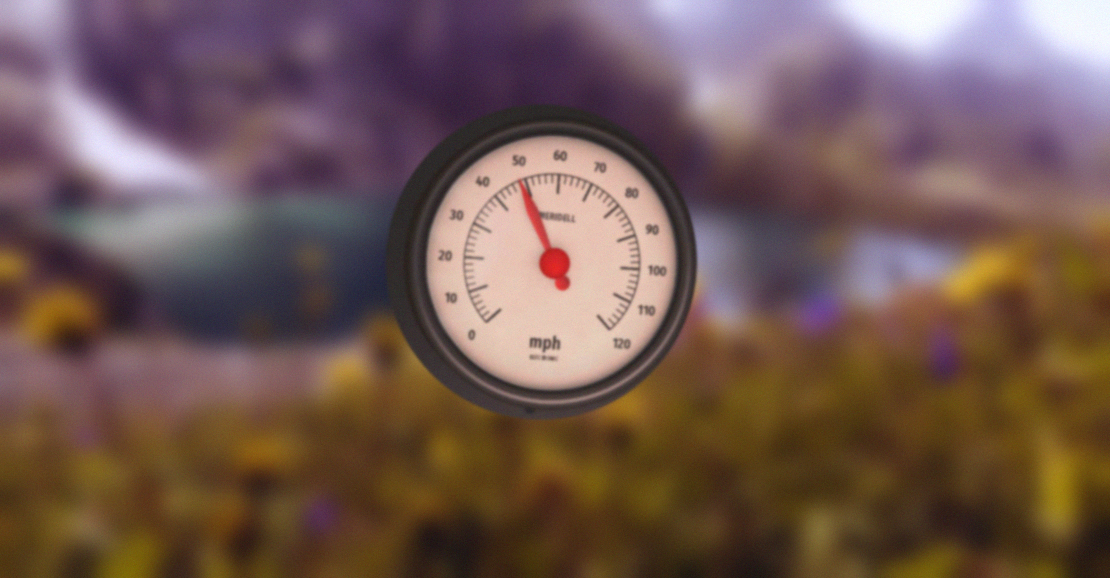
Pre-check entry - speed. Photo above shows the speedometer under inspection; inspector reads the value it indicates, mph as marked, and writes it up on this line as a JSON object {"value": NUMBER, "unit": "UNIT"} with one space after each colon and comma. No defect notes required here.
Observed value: {"value": 48, "unit": "mph"}
